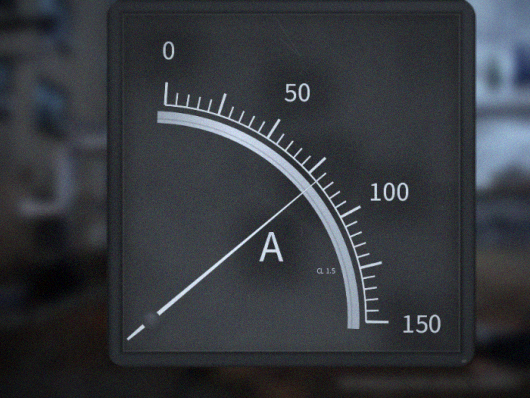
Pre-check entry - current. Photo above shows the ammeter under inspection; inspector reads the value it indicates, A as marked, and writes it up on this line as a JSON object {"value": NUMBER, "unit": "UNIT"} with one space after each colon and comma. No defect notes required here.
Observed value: {"value": 80, "unit": "A"}
